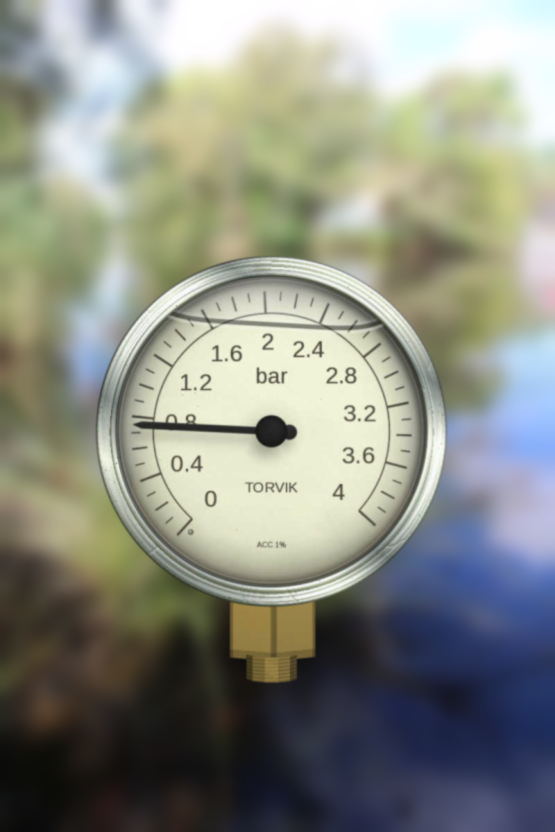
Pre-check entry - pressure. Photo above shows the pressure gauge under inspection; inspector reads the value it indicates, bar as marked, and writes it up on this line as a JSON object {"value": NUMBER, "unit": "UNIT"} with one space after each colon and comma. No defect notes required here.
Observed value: {"value": 0.75, "unit": "bar"}
